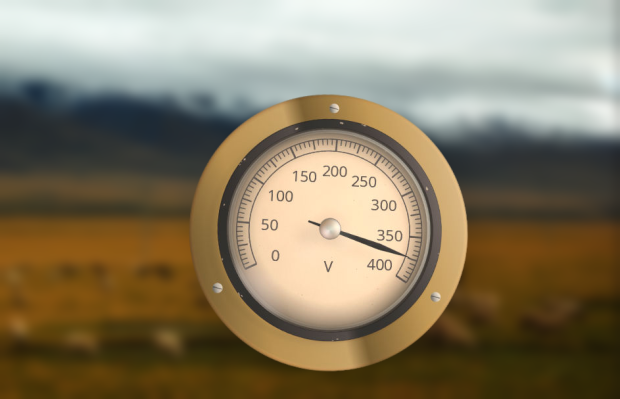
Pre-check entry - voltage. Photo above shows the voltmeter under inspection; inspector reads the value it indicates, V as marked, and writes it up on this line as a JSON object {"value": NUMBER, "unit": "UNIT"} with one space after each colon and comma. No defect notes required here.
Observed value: {"value": 375, "unit": "V"}
